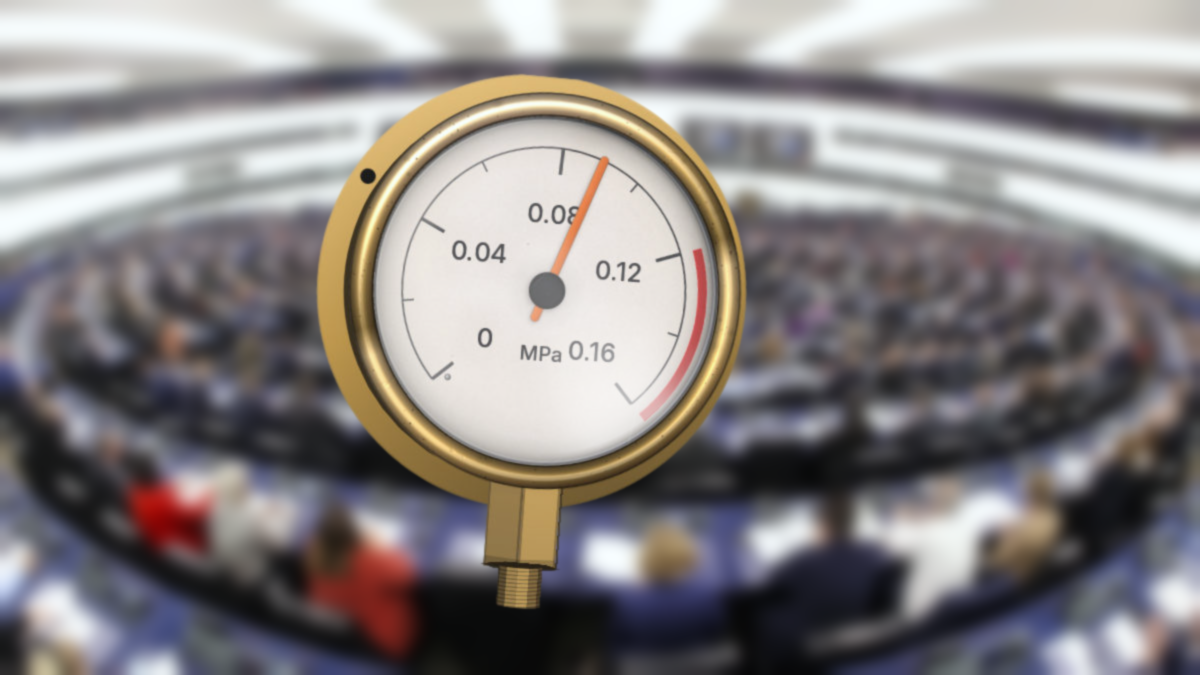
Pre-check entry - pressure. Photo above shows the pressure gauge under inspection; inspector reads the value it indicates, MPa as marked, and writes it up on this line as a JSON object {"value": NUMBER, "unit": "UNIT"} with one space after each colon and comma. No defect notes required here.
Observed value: {"value": 0.09, "unit": "MPa"}
